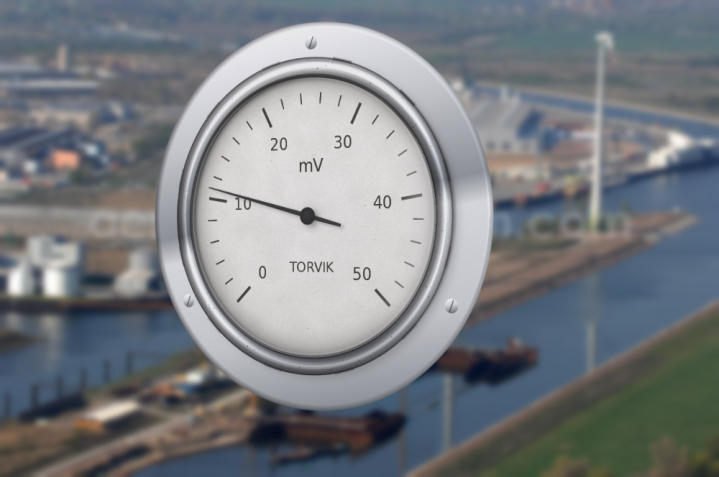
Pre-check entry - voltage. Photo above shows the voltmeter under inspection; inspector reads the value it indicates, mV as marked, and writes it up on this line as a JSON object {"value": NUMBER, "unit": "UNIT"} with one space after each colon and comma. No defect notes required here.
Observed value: {"value": 11, "unit": "mV"}
